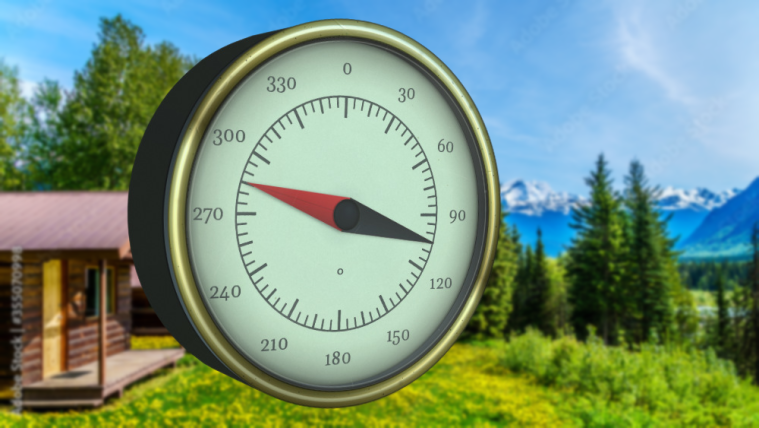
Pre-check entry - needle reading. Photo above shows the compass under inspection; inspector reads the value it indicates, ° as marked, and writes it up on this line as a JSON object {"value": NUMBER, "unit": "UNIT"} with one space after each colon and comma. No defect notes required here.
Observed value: {"value": 285, "unit": "°"}
